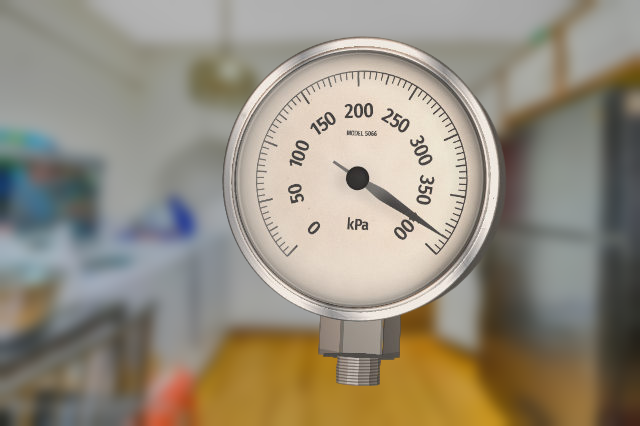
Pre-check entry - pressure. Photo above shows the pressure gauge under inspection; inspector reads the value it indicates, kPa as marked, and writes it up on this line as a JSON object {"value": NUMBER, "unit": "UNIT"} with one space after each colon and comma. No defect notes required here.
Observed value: {"value": 385, "unit": "kPa"}
